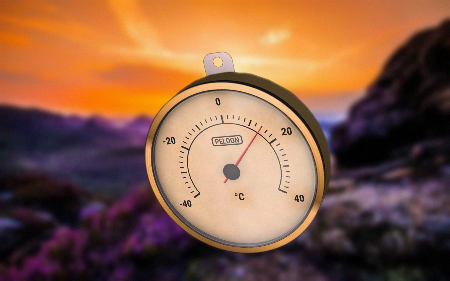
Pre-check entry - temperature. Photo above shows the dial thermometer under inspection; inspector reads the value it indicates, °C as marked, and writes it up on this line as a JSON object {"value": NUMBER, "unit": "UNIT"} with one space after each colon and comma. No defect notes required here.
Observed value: {"value": 14, "unit": "°C"}
